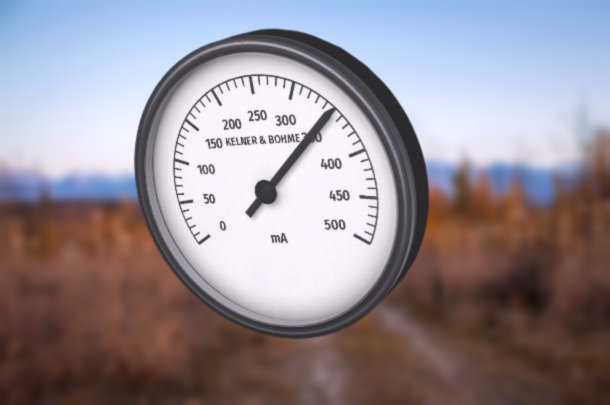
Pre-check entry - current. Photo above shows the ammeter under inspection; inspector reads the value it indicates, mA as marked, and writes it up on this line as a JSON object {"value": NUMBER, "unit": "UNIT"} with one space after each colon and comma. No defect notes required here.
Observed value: {"value": 350, "unit": "mA"}
